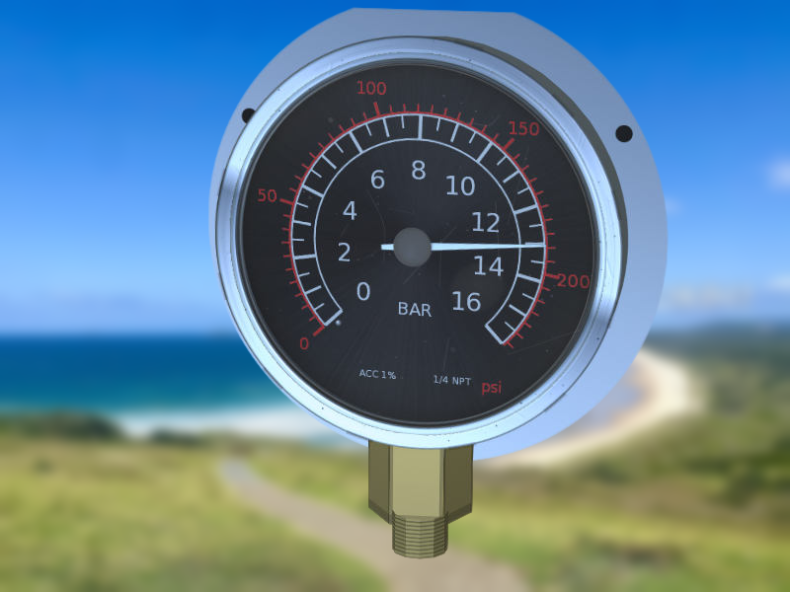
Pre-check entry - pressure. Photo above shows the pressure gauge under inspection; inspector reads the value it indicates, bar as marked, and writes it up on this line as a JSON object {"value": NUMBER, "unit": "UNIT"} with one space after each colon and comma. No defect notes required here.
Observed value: {"value": 13, "unit": "bar"}
